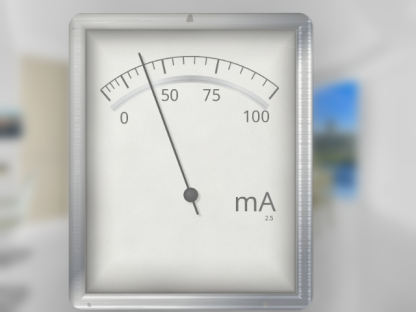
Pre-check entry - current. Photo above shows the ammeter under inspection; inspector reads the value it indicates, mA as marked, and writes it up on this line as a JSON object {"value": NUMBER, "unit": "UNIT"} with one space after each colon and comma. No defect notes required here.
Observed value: {"value": 40, "unit": "mA"}
